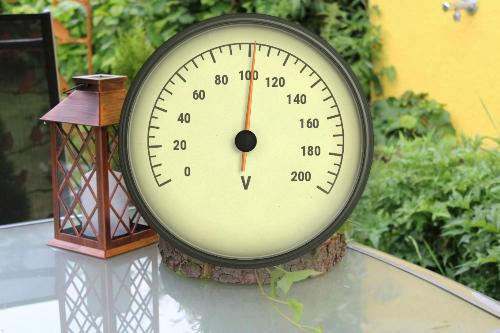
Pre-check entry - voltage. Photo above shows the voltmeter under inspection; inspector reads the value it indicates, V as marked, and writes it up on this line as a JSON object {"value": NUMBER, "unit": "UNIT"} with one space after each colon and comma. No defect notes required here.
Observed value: {"value": 102.5, "unit": "V"}
